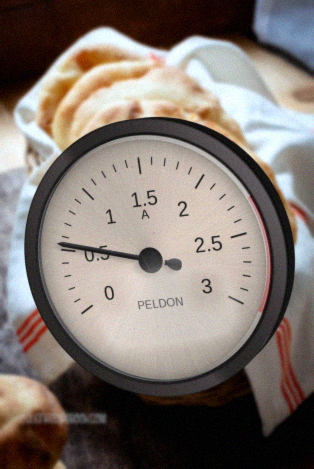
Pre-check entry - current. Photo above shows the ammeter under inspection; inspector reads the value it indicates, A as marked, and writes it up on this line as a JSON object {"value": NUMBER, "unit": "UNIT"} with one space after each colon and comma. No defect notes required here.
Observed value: {"value": 0.55, "unit": "A"}
